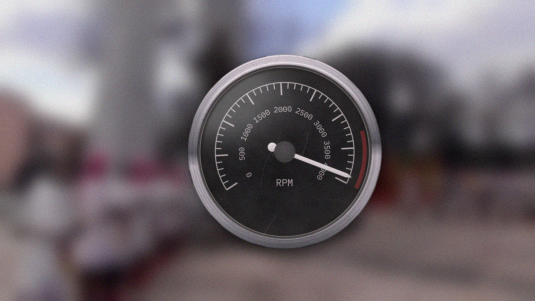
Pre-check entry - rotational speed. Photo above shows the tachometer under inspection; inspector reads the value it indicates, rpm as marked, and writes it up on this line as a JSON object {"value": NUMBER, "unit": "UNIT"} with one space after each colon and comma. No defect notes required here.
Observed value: {"value": 3900, "unit": "rpm"}
